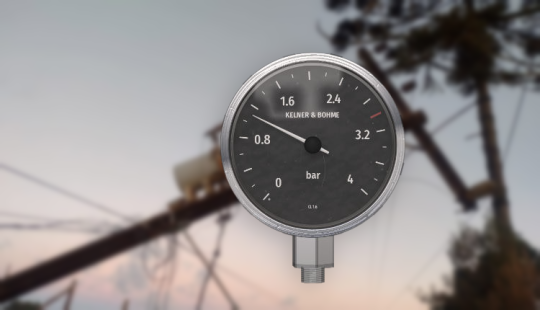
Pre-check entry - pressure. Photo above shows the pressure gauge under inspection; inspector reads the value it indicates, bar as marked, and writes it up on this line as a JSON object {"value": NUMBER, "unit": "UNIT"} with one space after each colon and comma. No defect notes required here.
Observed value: {"value": 1.1, "unit": "bar"}
